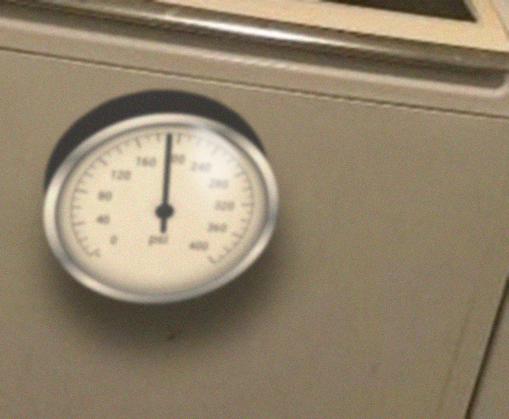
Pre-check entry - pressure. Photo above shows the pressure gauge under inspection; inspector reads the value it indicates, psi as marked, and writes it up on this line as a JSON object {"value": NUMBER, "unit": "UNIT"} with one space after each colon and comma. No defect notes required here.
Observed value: {"value": 190, "unit": "psi"}
